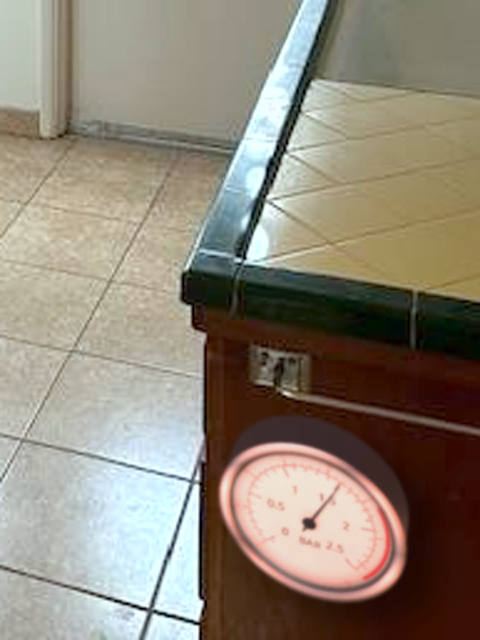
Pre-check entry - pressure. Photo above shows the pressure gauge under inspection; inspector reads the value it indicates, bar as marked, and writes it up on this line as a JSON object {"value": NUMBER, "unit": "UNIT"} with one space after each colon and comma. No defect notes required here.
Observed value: {"value": 1.5, "unit": "bar"}
